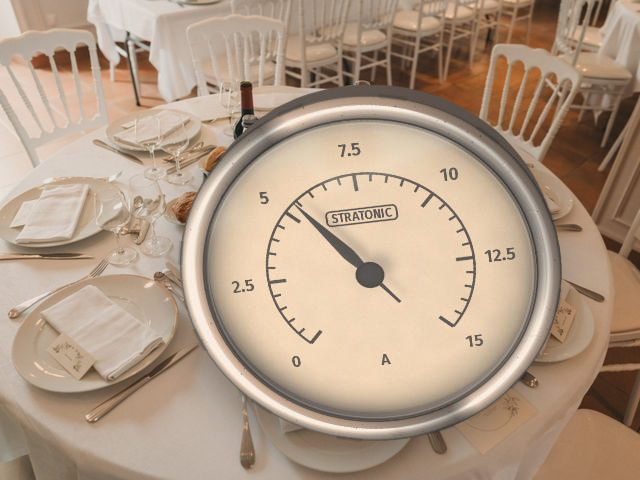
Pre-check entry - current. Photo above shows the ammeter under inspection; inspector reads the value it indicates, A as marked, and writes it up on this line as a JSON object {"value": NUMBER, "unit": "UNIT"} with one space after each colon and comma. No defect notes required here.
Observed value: {"value": 5.5, "unit": "A"}
